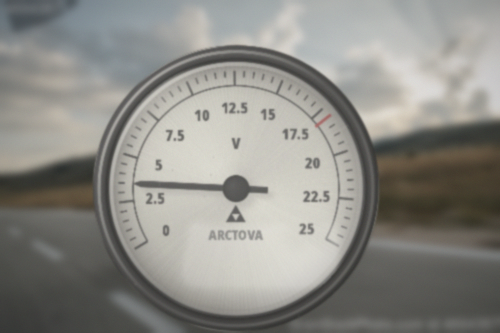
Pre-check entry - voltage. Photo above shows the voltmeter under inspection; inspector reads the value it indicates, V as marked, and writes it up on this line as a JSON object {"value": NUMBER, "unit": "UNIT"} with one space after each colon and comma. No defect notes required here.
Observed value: {"value": 3.5, "unit": "V"}
